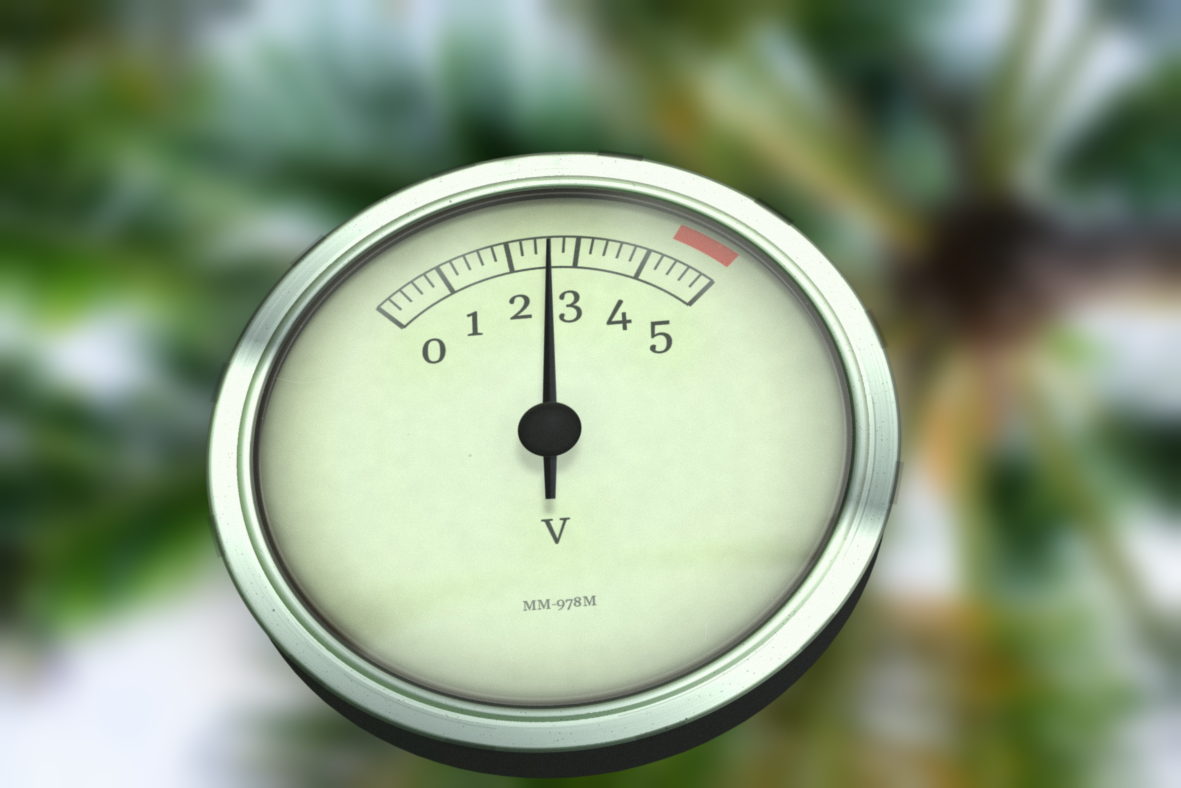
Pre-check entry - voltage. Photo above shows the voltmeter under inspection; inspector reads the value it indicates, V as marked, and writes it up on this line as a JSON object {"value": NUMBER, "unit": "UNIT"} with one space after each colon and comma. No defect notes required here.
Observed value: {"value": 2.6, "unit": "V"}
